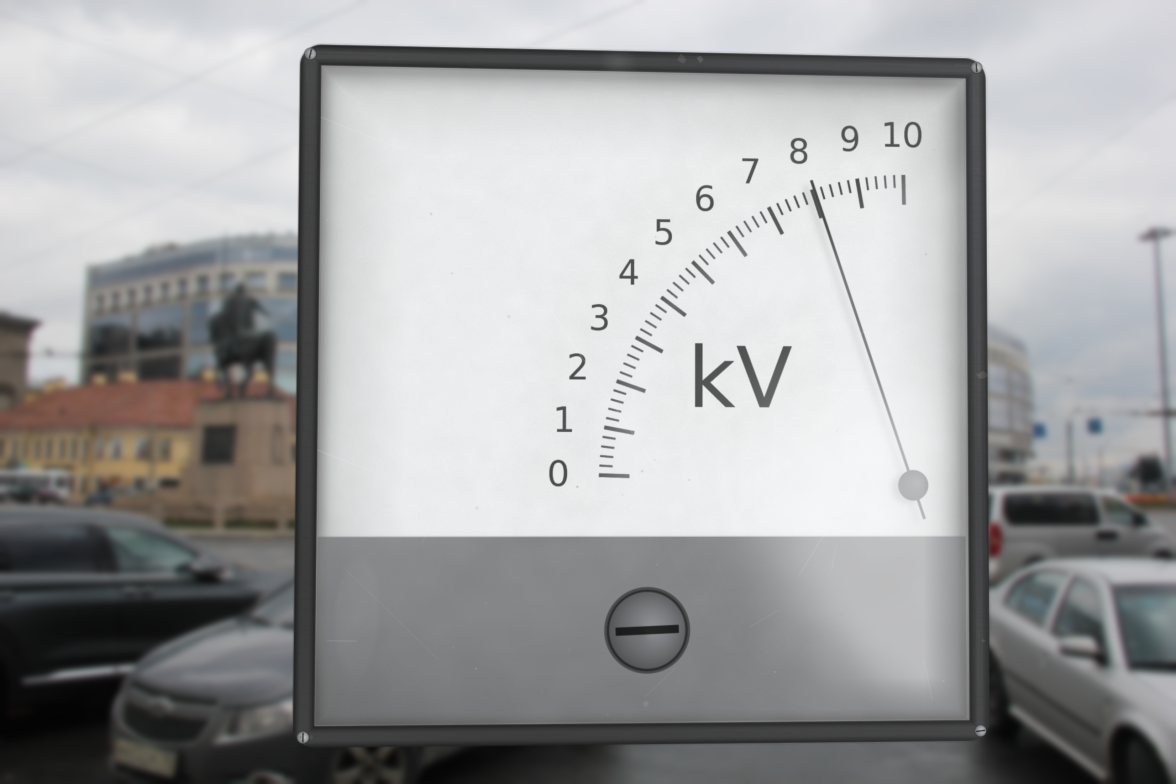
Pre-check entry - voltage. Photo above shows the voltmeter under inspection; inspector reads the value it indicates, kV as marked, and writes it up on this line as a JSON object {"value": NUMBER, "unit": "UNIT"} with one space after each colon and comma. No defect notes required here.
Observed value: {"value": 8, "unit": "kV"}
